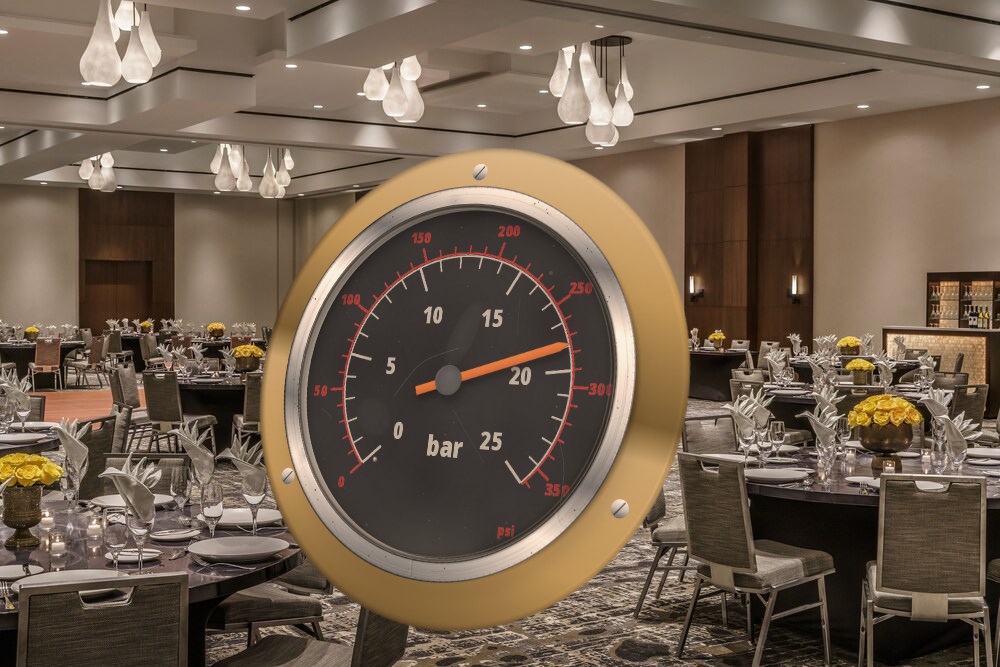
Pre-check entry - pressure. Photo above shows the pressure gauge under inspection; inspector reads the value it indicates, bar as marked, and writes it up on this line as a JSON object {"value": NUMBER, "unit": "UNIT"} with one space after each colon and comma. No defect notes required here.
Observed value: {"value": 19, "unit": "bar"}
